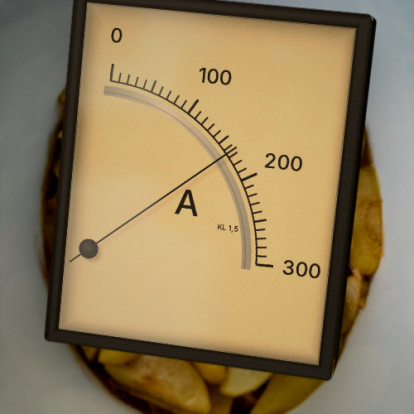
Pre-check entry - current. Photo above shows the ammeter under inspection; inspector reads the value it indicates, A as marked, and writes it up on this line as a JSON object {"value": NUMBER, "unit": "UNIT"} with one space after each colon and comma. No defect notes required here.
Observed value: {"value": 165, "unit": "A"}
